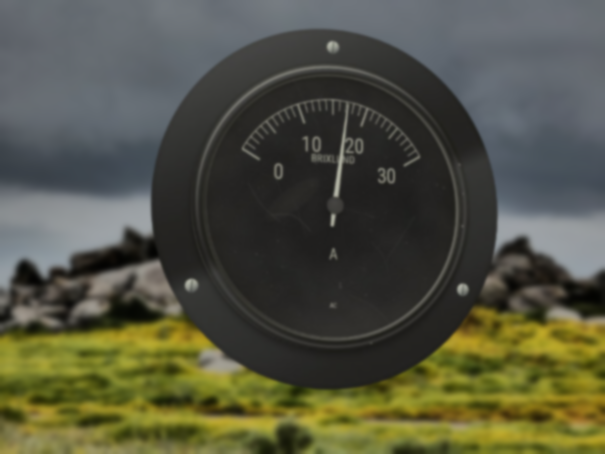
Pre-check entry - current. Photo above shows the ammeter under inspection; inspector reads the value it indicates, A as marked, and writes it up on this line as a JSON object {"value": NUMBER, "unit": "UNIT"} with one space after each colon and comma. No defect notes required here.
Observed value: {"value": 17, "unit": "A"}
